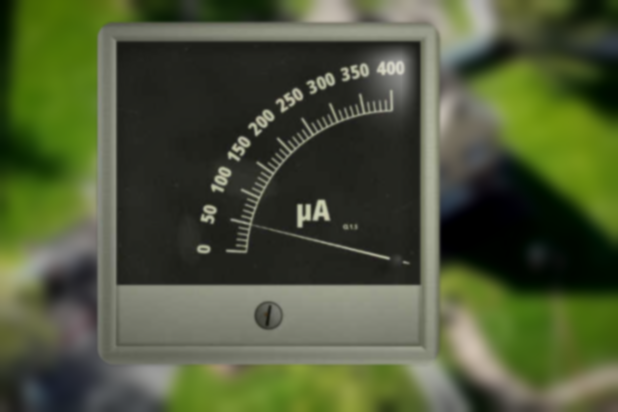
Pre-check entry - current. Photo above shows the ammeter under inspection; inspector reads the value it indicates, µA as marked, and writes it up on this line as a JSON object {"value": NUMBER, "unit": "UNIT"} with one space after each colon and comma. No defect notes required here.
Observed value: {"value": 50, "unit": "µA"}
